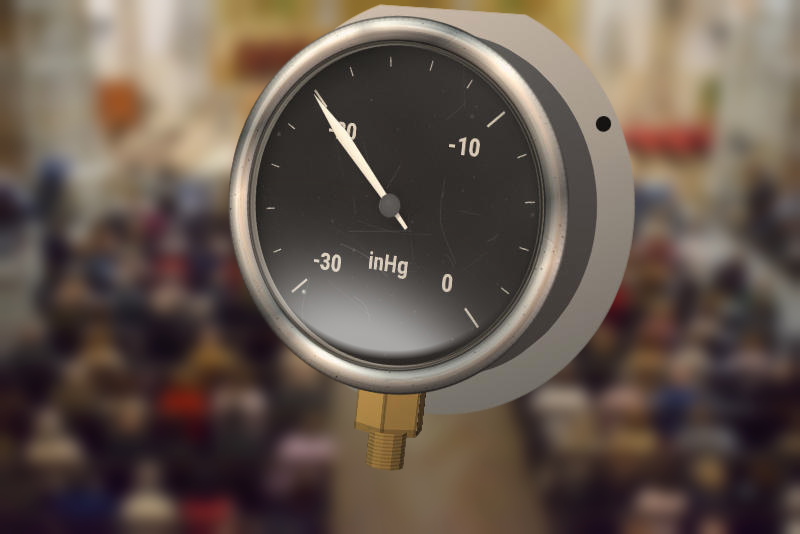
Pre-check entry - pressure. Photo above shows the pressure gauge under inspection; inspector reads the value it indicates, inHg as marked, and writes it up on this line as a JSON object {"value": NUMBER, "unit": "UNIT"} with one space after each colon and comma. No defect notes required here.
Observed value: {"value": -20, "unit": "inHg"}
